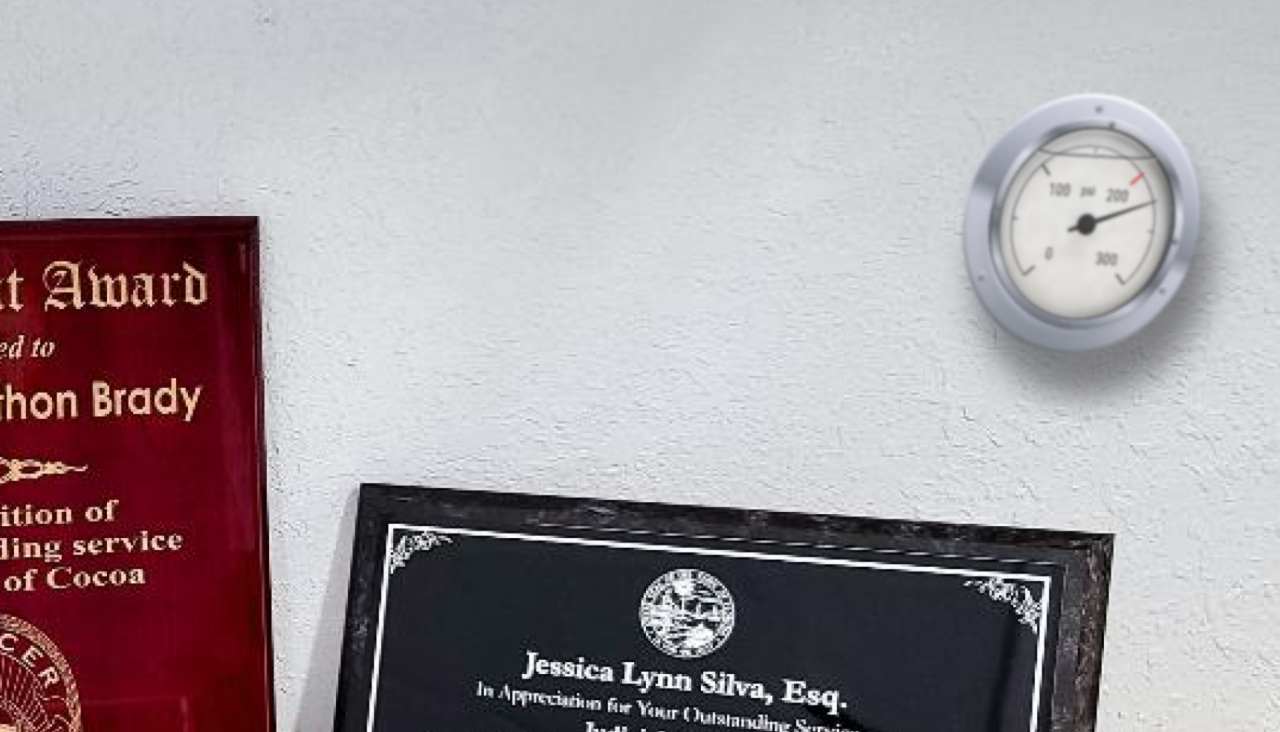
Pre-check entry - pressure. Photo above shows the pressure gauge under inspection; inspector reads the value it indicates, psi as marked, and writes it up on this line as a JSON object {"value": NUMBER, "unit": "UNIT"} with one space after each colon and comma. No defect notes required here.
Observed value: {"value": 225, "unit": "psi"}
